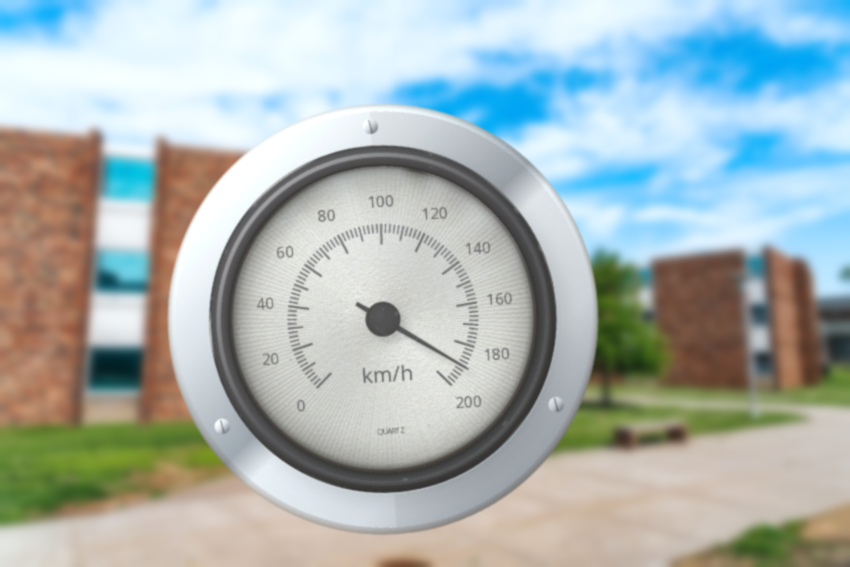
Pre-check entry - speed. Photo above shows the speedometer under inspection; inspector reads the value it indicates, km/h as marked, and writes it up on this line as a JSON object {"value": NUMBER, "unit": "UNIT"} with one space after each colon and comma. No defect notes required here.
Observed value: {"value": 190, "unit": "km/h"}
